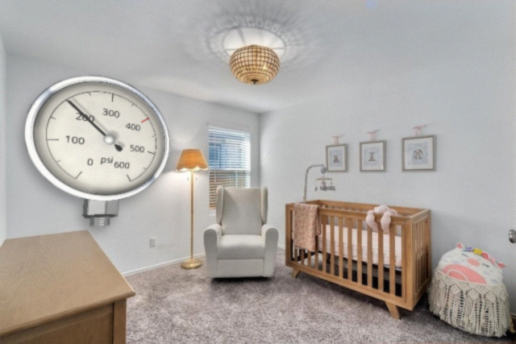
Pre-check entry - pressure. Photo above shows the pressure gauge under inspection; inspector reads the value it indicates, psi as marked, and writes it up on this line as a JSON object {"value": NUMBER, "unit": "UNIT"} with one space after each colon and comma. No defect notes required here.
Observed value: {"value": 200, "unit": "psi"}
